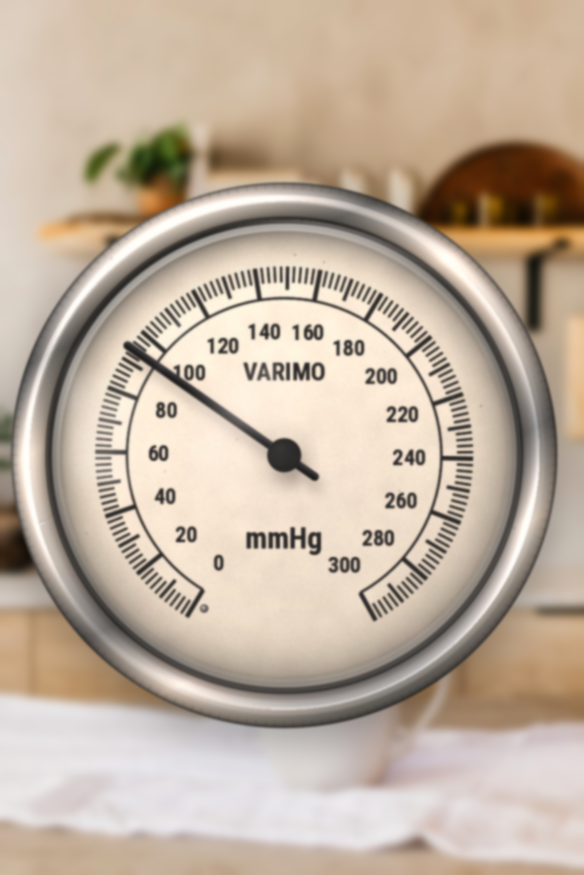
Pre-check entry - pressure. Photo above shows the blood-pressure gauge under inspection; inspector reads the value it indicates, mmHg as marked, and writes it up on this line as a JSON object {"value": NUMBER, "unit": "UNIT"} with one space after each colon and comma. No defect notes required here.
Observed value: {"value": 94, "unit": "mmHg"}
